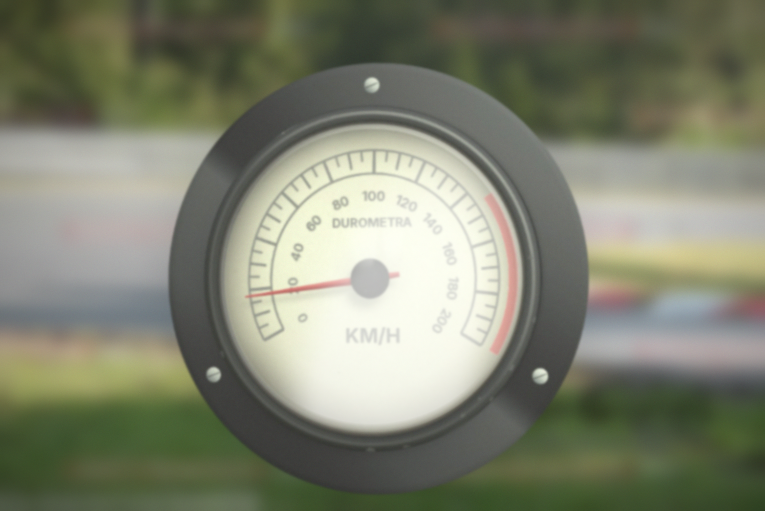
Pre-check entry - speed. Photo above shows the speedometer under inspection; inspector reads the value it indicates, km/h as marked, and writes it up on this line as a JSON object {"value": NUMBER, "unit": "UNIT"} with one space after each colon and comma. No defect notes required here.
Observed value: {"value": 17.5, "unit": "km/h"}
